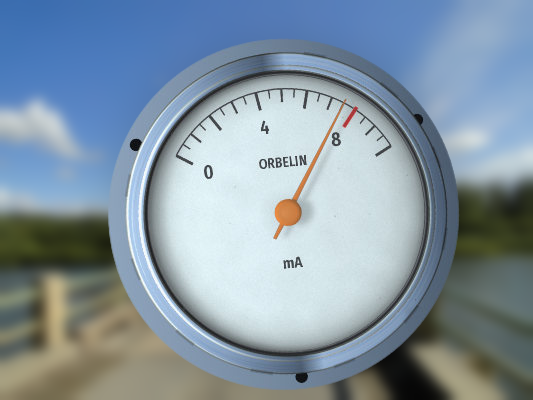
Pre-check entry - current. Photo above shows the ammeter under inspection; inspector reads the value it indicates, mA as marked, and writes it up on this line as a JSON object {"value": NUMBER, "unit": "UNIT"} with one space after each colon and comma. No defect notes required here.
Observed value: {"value": 7.5, "unit": "mA"}
